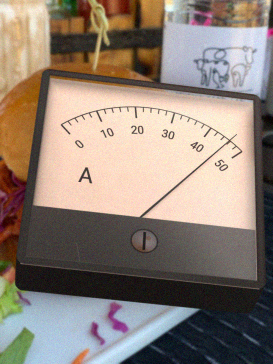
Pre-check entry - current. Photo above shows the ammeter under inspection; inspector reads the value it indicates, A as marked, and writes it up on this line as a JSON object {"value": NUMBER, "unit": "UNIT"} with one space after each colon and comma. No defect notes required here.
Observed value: {"value": 46, "unit": "A"}
